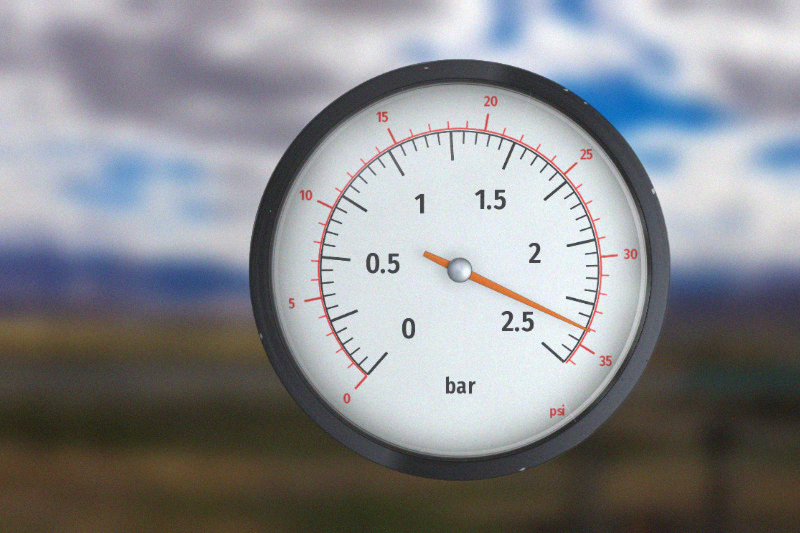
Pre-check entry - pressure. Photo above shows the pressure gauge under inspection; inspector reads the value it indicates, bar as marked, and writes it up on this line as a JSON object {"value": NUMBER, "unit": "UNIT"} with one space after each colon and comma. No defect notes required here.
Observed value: {"value": 2.35, "unit": "bar"}
